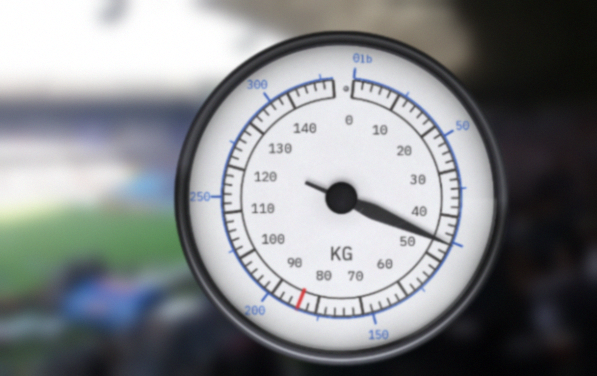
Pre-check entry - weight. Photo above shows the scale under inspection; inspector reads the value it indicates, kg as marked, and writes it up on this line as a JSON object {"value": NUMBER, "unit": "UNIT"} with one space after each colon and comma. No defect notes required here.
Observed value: {"value": 46, "unit": "kg"}
